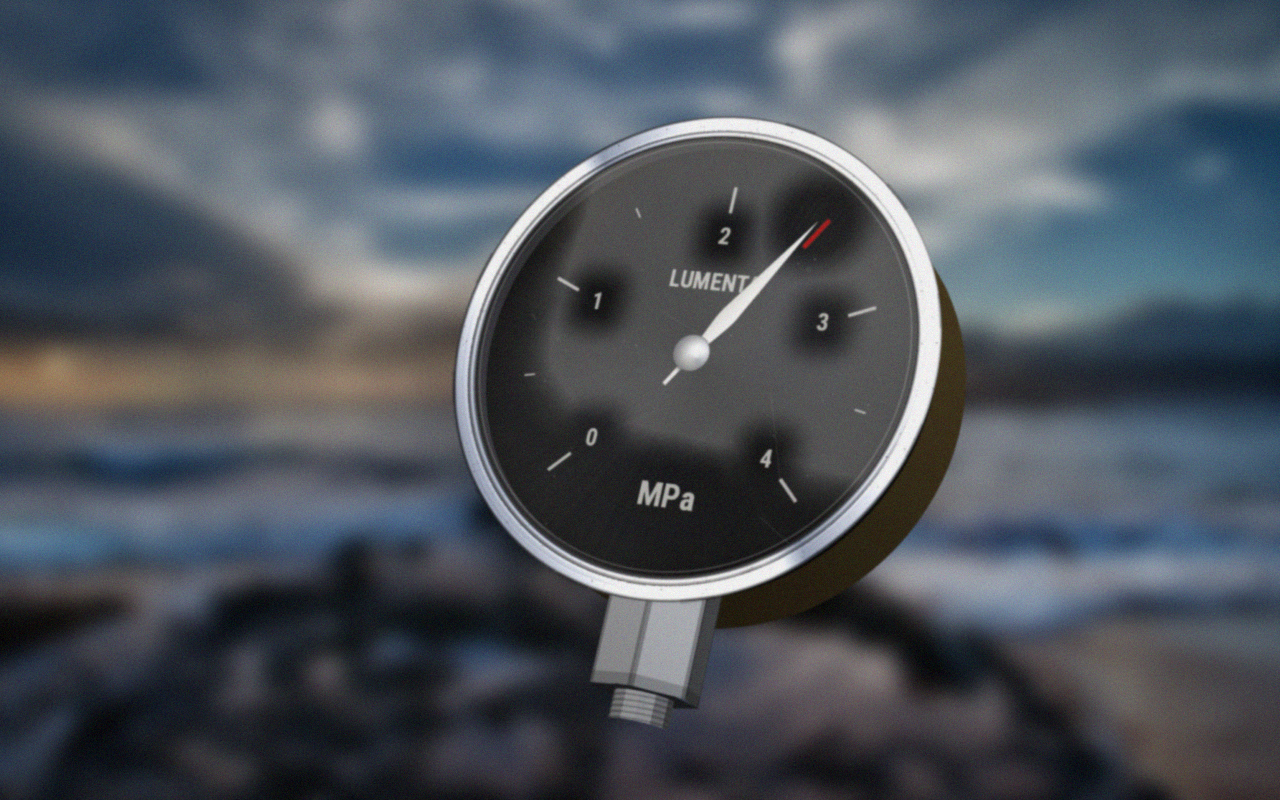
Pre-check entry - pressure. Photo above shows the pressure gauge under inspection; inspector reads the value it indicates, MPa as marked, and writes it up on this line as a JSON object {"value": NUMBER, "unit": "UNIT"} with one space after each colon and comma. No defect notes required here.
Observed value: {"value": 2.5, "unit": "MPa"}
